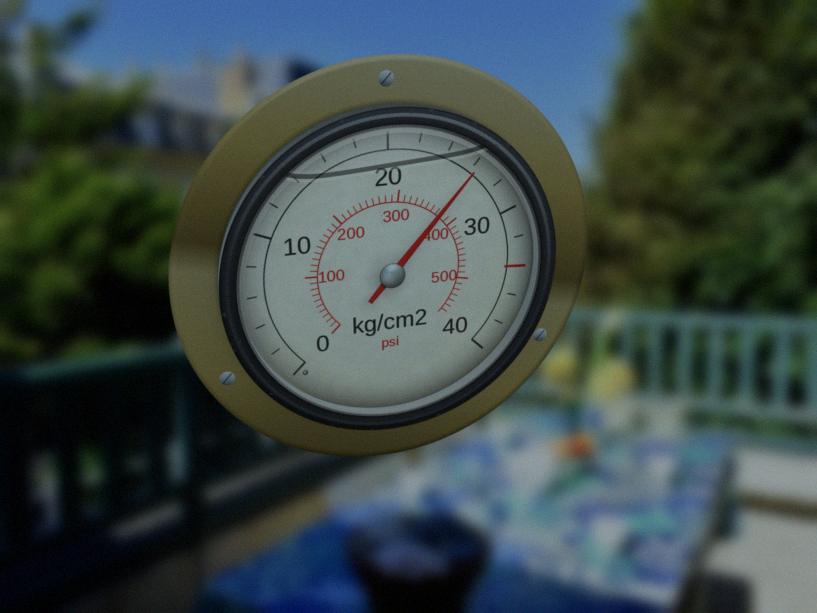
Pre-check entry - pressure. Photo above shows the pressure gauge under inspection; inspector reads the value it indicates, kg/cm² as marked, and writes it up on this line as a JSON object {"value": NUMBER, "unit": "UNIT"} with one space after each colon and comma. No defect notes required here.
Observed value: {"value": 26, "unit": "kg/cm²"}
